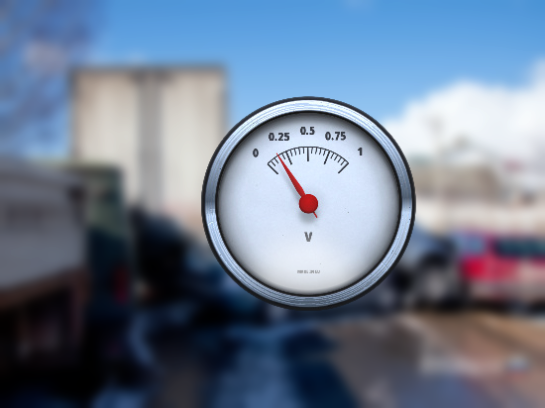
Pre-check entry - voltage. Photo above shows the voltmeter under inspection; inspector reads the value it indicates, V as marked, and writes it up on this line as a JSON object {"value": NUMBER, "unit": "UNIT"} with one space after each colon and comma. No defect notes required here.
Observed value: {"value": 0.15, "unit": "V"}
